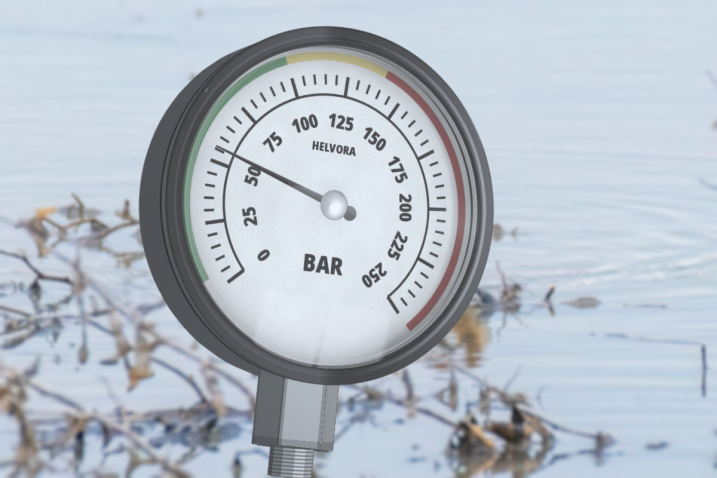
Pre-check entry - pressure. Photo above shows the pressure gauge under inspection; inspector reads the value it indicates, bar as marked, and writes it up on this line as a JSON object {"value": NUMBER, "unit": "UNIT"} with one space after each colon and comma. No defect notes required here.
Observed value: {"value": 55, "unit": "bar"}
